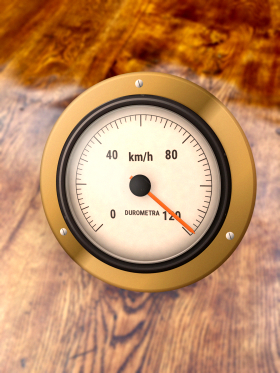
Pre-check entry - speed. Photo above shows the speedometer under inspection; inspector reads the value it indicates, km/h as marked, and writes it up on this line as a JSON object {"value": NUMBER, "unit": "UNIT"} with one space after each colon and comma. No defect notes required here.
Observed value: {"value": 118, "unit": "km/h"}
